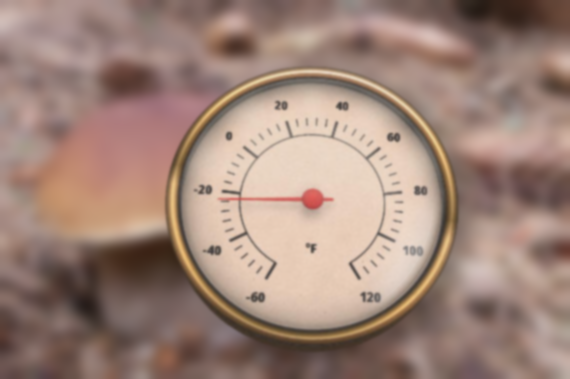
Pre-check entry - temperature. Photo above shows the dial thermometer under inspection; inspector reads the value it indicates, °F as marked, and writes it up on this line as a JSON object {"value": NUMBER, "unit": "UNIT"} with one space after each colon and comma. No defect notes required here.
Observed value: {"value": -24, "unit": "°F"}
